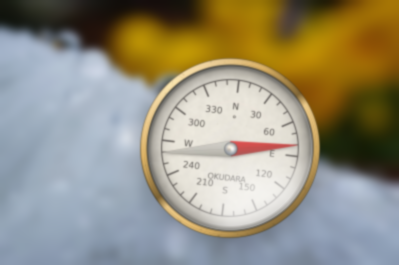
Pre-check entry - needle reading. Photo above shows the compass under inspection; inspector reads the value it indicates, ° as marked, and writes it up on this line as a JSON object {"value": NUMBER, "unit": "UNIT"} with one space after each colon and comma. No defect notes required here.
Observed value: {"value": 80, "unit": "°"}
